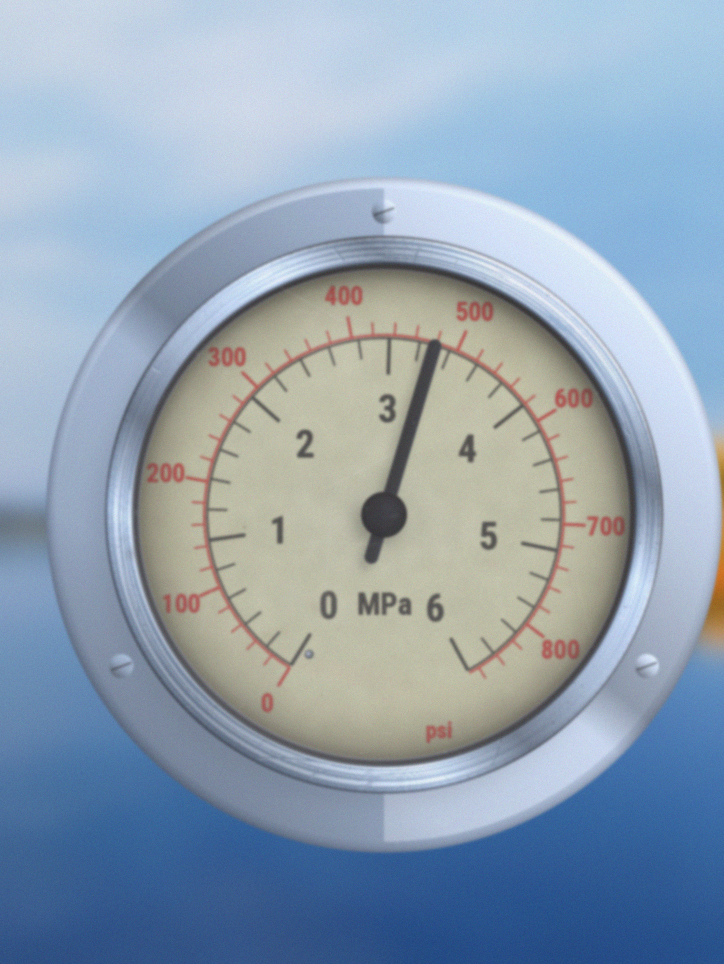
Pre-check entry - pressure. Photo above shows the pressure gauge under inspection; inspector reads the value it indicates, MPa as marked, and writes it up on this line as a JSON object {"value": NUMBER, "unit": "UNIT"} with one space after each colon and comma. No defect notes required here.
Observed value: {"value": 3.3, "unit": "MPa"}
